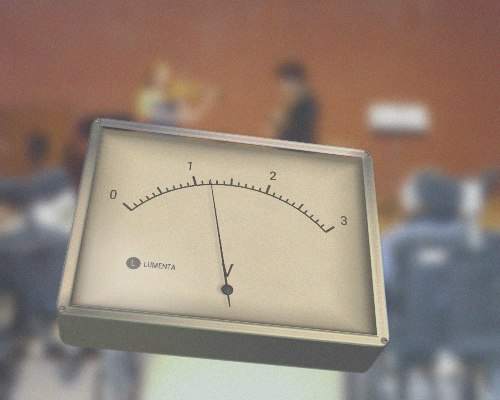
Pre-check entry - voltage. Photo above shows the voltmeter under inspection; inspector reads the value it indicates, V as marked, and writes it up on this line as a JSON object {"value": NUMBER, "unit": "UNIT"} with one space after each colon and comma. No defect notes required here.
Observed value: {"value": 1.2, "unit": "V"}
